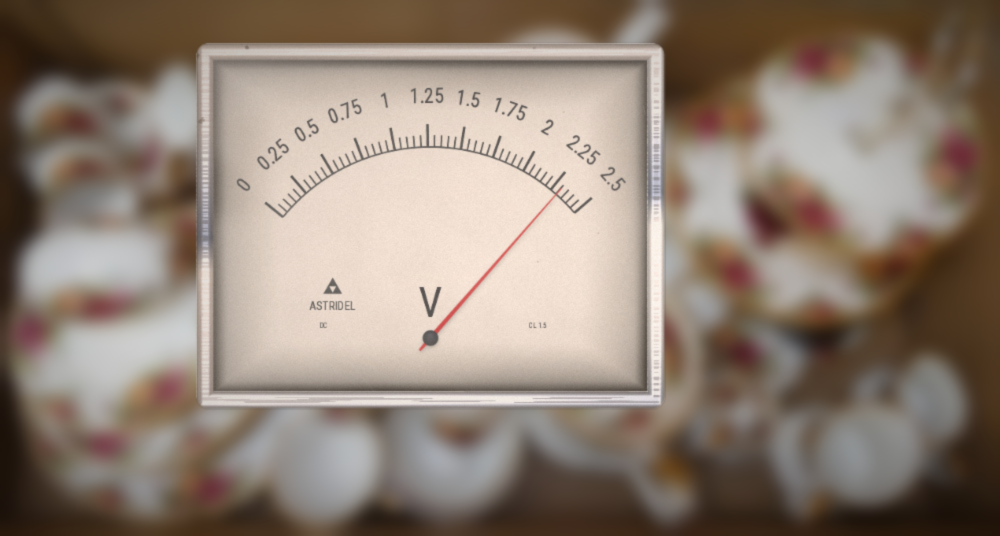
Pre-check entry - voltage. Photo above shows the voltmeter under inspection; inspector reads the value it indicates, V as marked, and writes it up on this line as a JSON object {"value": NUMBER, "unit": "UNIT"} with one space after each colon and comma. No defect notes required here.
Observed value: {"value": 2.3, "unit": "V"}
